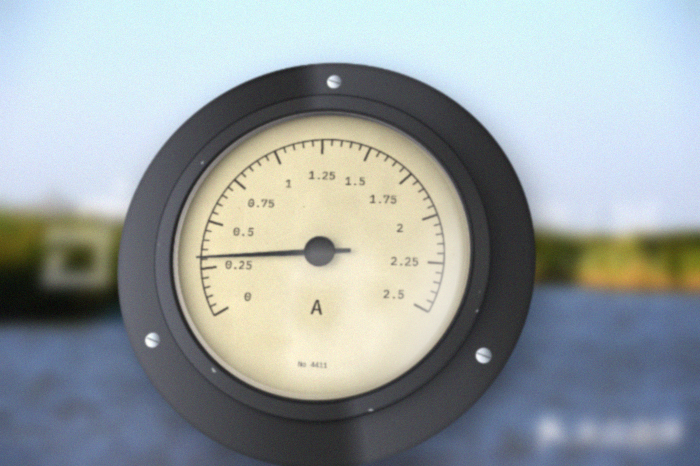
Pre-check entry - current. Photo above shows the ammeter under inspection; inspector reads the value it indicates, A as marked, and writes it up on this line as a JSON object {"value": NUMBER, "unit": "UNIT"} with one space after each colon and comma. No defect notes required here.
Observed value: {"value": 0.3, "unit": "A"}
